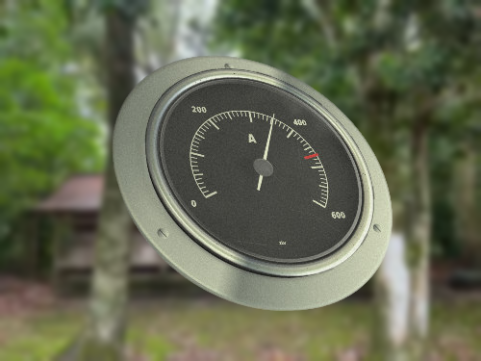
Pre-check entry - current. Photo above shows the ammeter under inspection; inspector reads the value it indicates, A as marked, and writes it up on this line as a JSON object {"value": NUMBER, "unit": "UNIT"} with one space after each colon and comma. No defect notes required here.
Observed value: {"value": 350, "unit": "A"}
